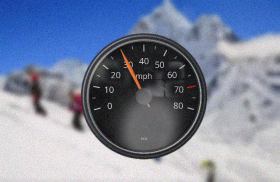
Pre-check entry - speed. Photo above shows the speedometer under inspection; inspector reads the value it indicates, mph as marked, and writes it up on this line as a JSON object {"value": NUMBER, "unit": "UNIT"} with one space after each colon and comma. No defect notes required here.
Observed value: {"value": 30, "unit": "mph"}
